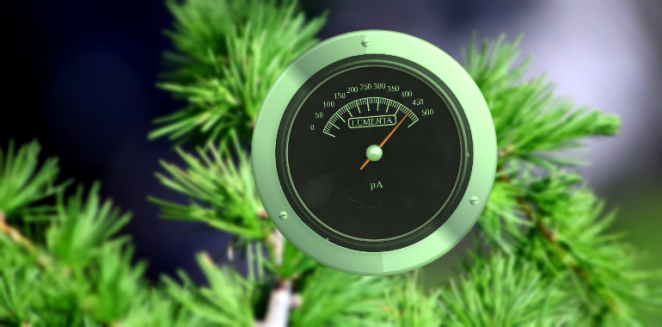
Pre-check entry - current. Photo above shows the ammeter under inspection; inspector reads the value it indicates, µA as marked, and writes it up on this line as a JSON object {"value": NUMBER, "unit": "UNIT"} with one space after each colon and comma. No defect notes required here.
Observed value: {"value": 450, "unit": "µA"}
